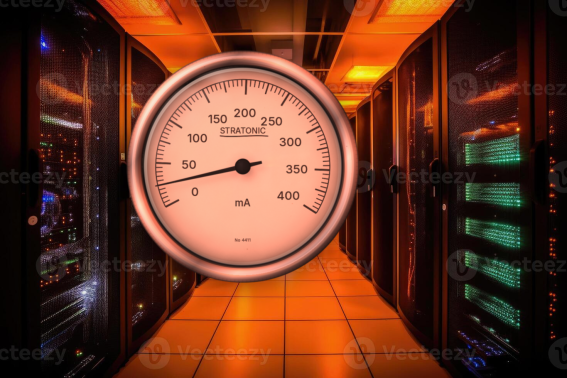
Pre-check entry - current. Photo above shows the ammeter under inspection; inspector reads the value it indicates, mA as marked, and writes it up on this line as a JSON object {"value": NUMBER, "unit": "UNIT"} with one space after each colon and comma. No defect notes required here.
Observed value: {"value": 25, "unit": "mA"}
